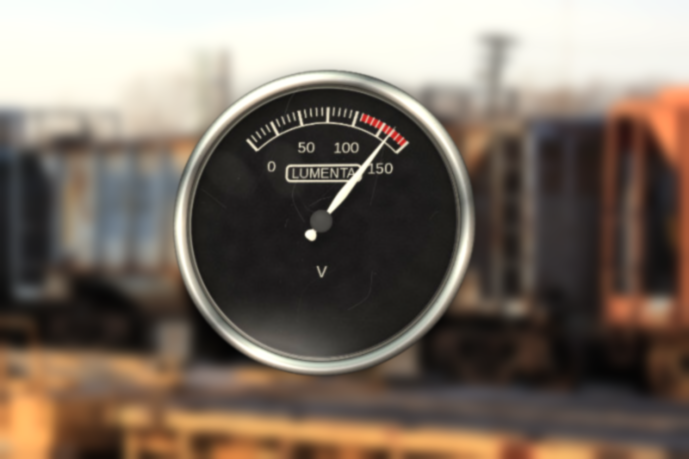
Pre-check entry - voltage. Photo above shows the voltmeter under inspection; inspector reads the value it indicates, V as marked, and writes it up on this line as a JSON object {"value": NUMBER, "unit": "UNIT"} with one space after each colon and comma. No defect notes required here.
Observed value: {"value": 135, "unit": "V"}
